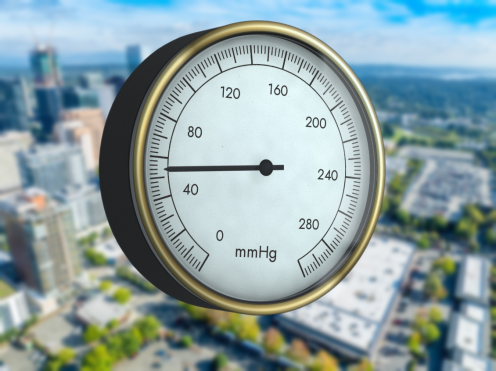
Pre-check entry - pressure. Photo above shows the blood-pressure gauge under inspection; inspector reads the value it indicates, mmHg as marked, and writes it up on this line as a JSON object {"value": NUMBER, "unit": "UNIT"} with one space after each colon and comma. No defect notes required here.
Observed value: {"value": 54, "unit": "mmHg"}
